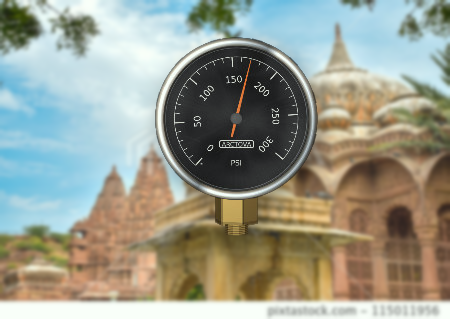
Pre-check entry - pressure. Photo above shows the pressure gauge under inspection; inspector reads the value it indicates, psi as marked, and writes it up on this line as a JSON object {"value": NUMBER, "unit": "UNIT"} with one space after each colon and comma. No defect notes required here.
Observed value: {"value": 170, "unit": "psi"}
